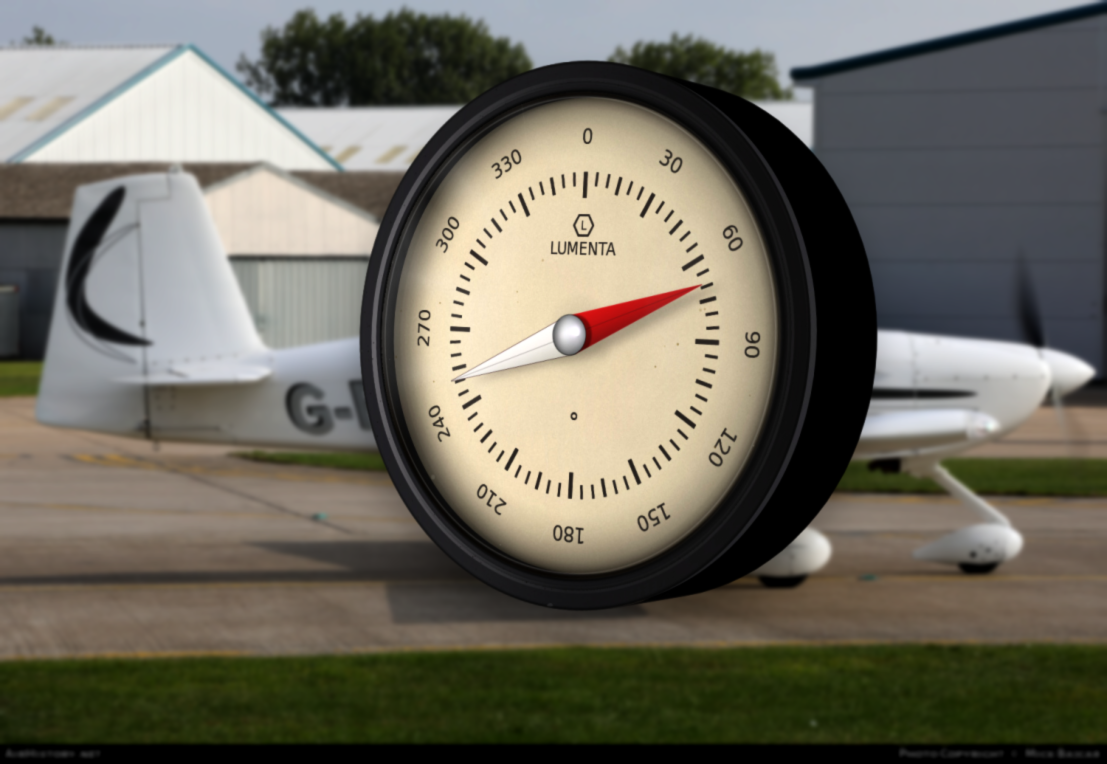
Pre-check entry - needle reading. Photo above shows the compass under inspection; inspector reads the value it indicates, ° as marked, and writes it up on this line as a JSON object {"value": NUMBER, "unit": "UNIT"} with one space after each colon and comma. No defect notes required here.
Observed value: {"value": 70, "unit": "°"}
